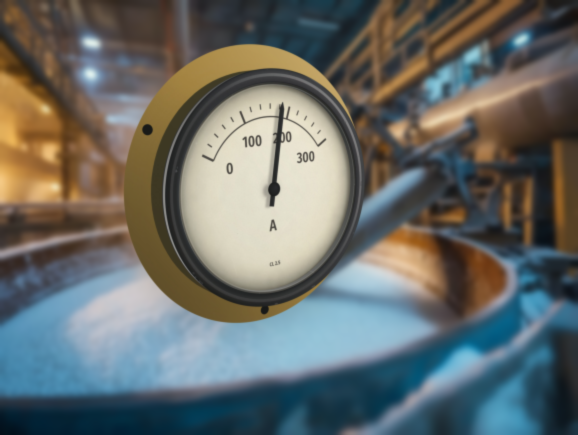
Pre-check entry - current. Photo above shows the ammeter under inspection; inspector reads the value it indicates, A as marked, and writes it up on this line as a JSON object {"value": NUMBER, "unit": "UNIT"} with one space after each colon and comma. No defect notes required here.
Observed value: {"value": 180, "unit": "A"}
